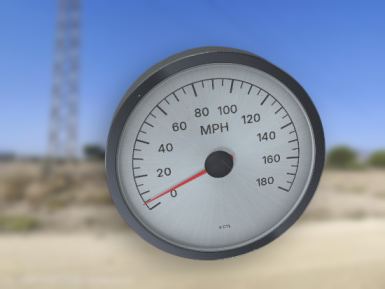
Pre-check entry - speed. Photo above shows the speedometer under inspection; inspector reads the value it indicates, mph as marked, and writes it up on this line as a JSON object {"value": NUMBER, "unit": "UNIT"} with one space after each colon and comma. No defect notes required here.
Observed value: {"value": 5, "unit": "mph"}
